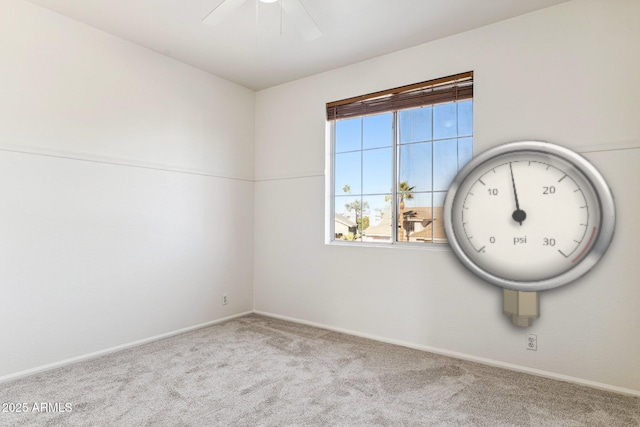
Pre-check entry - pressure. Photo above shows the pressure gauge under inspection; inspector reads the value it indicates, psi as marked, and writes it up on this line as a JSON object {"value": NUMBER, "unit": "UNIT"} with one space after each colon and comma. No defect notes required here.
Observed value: {"value": 14, "unit": "psi"}
